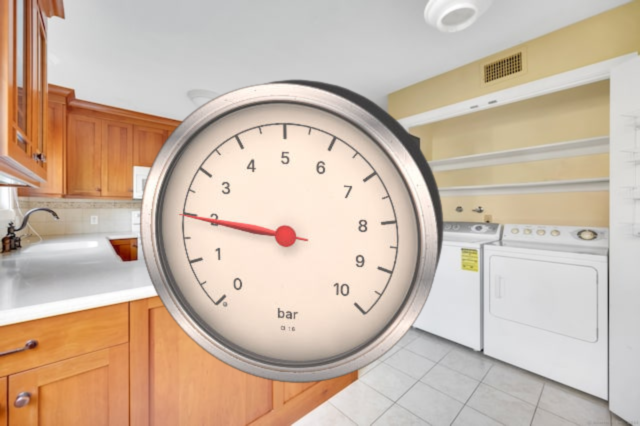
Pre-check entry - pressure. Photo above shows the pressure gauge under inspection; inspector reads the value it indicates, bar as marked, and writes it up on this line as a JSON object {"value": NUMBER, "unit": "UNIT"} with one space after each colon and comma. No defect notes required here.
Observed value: {"value": 2, "unit": "bar"}
